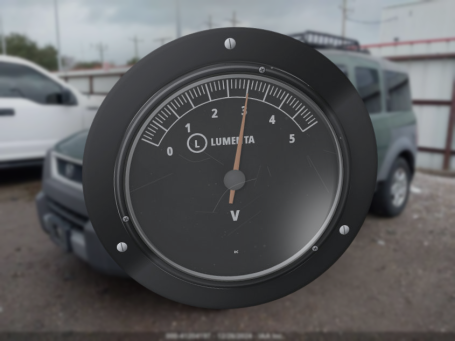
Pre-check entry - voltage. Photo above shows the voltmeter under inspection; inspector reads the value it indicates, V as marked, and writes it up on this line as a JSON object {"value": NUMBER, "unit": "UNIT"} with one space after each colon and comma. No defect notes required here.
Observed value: {"value": 3, "unit": "V"}
